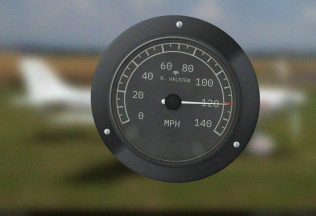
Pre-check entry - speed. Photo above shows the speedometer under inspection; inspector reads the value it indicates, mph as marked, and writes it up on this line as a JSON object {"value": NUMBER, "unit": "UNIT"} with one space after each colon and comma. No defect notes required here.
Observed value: {"value": 120, "unit": "mph"}
